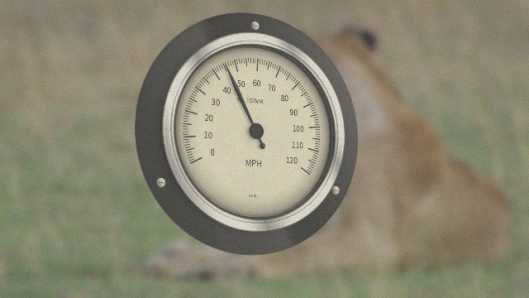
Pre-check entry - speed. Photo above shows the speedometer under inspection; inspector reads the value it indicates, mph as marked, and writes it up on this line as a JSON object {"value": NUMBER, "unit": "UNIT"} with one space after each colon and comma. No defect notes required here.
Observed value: {"value": 45, "unit": "mph"}
